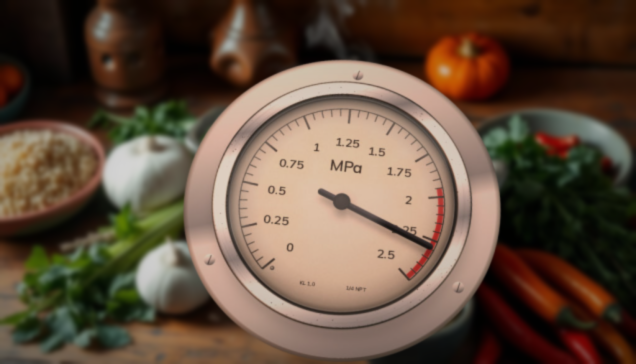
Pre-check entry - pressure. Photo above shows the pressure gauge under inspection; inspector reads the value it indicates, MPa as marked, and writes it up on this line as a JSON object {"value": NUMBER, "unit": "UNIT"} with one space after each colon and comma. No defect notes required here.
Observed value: {"value": 2.3, "unit": "MPa"}
